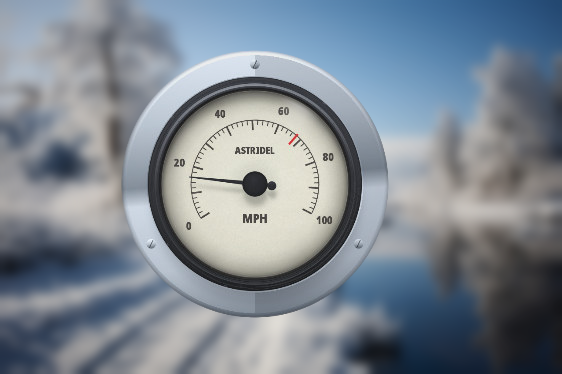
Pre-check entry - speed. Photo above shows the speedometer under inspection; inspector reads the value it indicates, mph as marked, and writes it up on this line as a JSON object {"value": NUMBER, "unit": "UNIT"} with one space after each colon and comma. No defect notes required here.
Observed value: {"value": 16, "unit": "mph"}
